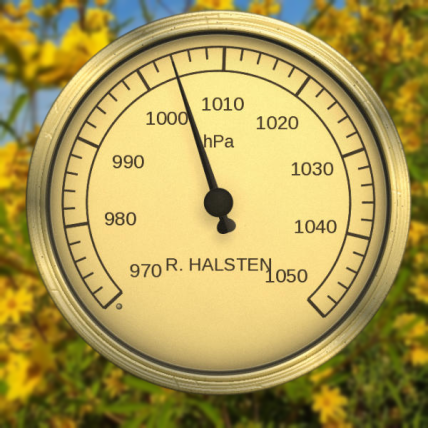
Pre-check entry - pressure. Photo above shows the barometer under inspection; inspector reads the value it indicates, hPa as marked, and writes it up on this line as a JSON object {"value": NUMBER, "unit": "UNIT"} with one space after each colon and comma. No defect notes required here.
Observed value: {"value": 1004, "unit": "hPa"}
